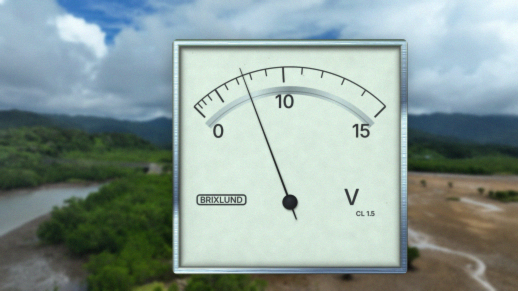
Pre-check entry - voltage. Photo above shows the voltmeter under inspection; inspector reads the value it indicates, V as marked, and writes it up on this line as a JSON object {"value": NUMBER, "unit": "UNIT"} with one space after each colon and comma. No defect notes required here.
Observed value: {"value": 7.5, "unit": "V"}
